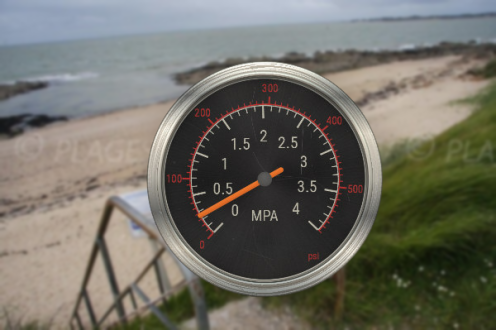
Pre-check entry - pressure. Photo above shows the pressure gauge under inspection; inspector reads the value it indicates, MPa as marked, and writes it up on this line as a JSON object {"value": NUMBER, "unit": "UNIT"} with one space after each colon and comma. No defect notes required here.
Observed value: {"value": 0.25, "unit": "MPa"}
